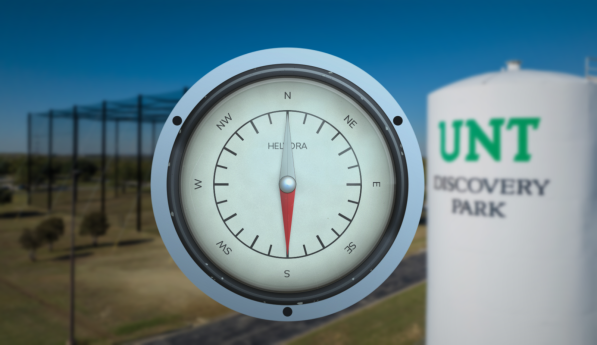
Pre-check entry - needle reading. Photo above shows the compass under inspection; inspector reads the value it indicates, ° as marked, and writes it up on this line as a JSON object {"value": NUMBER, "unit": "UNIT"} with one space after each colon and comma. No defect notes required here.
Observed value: {"value": 180, "unit": "°"}
